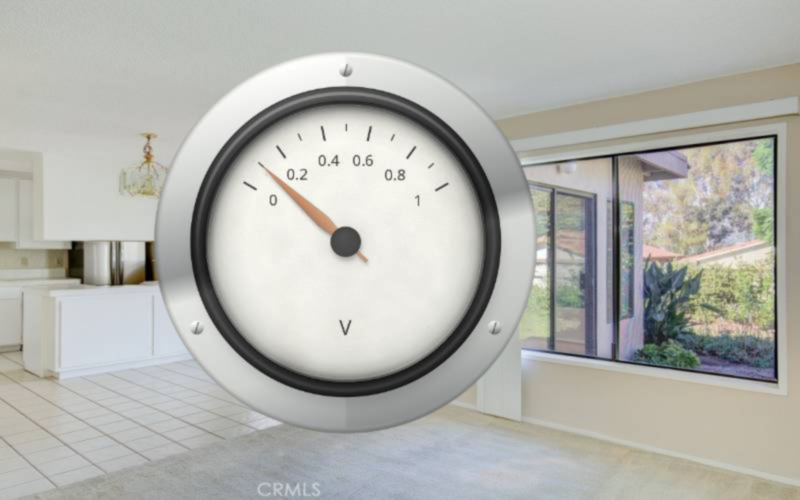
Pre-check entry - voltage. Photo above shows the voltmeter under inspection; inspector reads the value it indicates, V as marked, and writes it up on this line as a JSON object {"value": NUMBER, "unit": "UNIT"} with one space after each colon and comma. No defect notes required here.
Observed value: {"value": 0.1, "unit": "V"}
